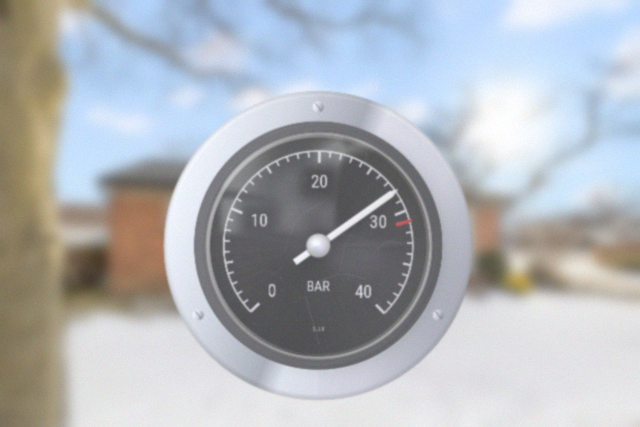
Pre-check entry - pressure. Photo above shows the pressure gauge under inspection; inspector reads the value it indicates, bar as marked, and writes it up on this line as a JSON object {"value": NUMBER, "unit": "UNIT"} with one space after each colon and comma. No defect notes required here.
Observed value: {"value": 28, "unit": "bar"}
